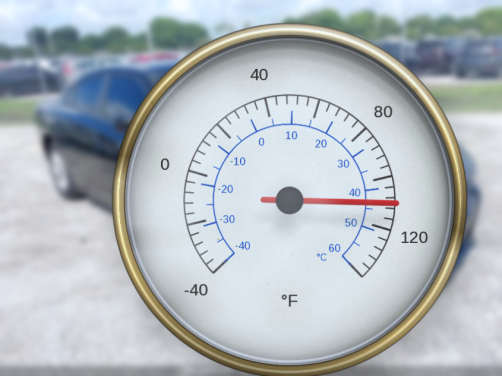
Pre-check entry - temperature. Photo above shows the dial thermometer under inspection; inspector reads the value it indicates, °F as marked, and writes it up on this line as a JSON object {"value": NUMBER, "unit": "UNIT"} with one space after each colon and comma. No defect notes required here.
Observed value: {"value": 110, "unit": "°F"}
